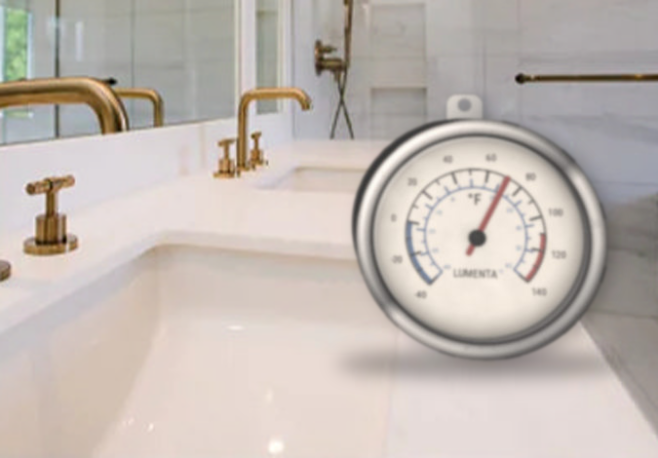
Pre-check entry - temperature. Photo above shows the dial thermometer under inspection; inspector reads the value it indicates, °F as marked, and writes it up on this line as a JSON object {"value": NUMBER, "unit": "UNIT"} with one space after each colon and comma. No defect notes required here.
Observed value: {"value": 70, "unit": "°F"}
